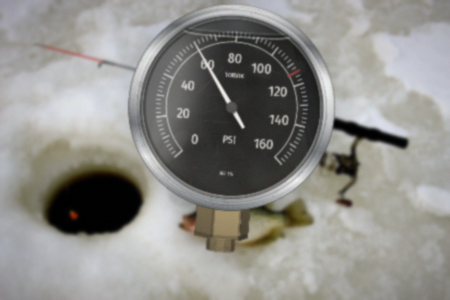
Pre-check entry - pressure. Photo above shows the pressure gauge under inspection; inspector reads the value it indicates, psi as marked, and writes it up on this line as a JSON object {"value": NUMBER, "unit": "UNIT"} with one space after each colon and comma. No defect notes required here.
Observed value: {"value": 60, "unit": "psi"}
